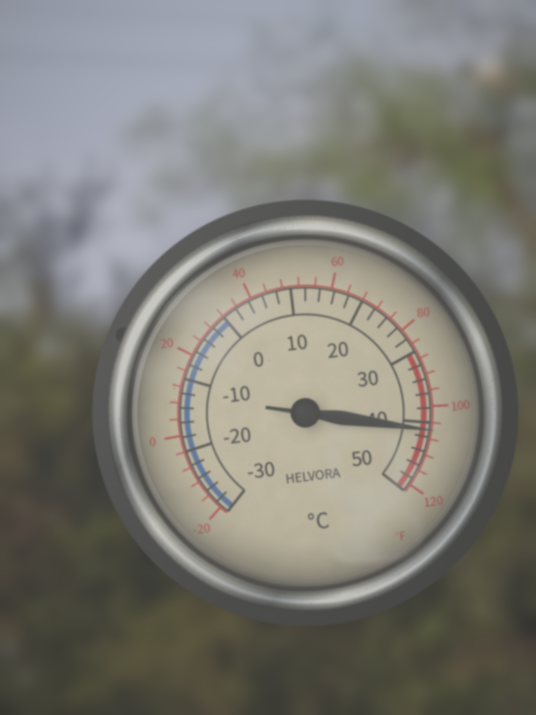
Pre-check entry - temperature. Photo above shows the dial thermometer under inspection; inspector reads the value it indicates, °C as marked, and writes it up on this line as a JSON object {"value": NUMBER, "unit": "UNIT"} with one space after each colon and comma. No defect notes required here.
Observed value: {"value": 41, "unit": "°C"}
